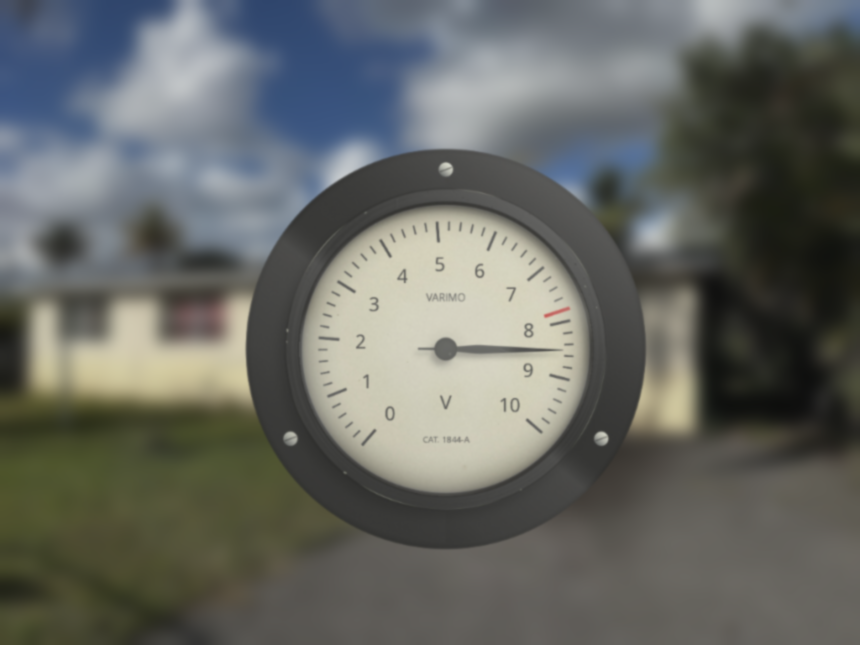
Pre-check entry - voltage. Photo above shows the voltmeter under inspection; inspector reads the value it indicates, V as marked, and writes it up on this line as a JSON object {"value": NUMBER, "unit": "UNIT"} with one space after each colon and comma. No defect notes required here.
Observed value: {"value": 8.5, "unit": "V"}
